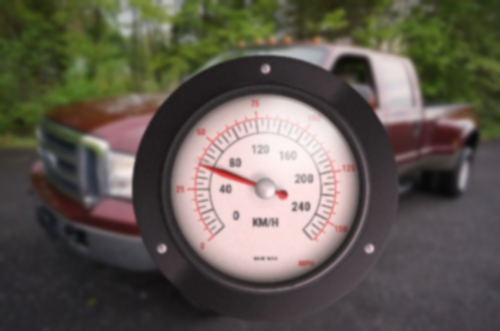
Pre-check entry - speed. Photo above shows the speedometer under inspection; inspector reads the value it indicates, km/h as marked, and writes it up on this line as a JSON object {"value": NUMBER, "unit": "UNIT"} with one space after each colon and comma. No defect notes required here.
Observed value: {"value": 60, "unit": "km/h"}
